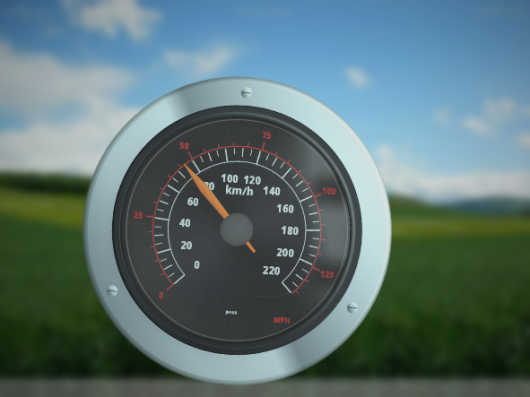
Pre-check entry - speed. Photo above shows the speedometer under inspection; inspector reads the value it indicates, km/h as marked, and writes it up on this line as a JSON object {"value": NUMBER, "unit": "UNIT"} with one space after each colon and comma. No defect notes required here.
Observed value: {"value": 75, "unit": "km/h"}
